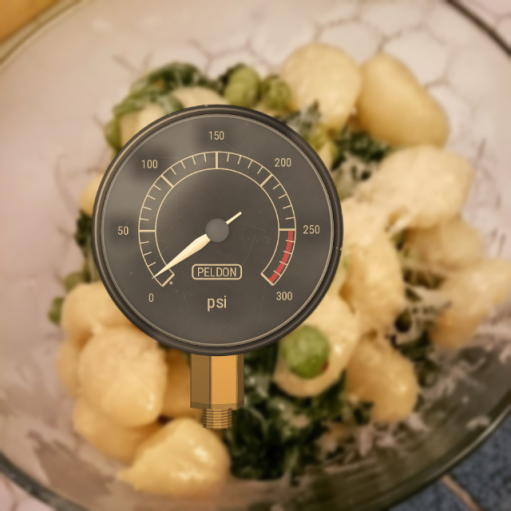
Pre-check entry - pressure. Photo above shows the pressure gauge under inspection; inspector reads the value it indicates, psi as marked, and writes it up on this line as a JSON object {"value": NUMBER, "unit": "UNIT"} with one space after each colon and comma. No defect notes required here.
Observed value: {"value": 10, "unit": "psi"}
